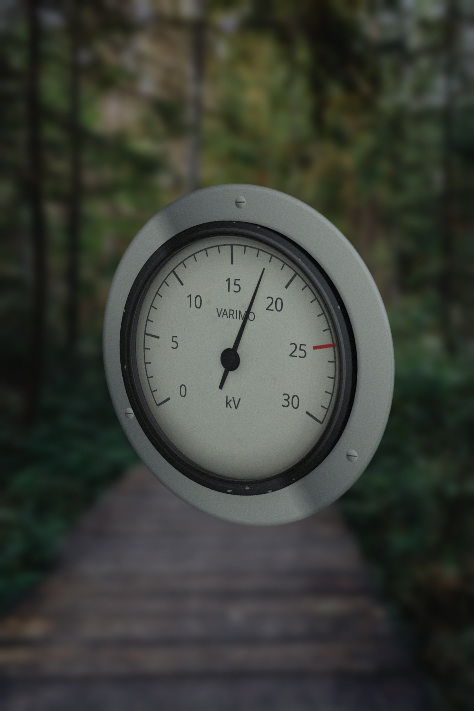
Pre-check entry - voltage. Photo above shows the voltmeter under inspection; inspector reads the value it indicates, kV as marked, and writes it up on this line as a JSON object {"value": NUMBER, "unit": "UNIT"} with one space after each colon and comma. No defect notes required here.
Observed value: {"value": 18, "unit": "kV"}
